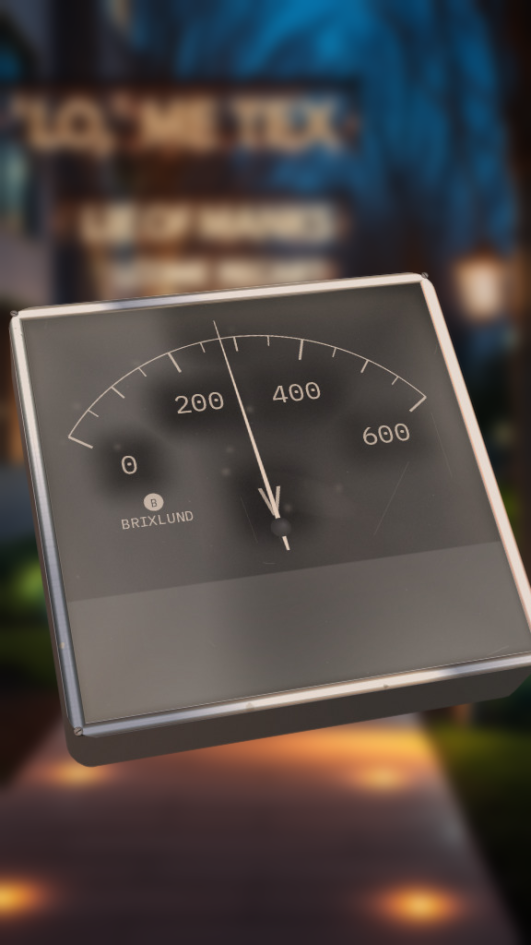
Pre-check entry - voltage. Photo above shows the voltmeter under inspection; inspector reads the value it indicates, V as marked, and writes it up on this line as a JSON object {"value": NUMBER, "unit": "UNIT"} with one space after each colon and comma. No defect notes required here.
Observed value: {"value": 275, "unit": "V"}
